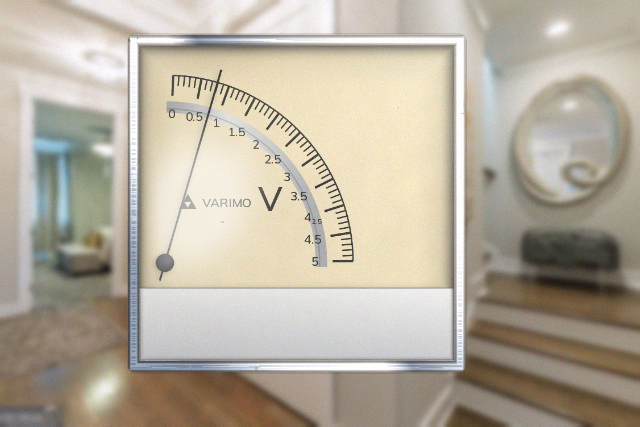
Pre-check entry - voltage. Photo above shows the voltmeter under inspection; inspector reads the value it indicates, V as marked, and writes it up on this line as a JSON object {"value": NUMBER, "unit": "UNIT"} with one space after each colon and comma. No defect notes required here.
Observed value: {"value": 0.8, "unit": "V"}
